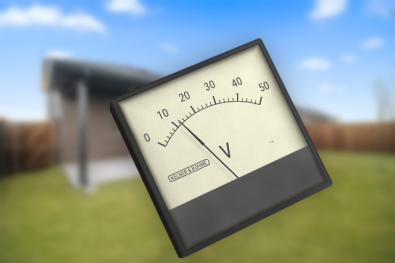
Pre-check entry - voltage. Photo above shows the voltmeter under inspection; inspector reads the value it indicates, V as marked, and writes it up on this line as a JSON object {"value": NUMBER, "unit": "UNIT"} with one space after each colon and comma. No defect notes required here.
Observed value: {"value": 12, "unit": "V"}
